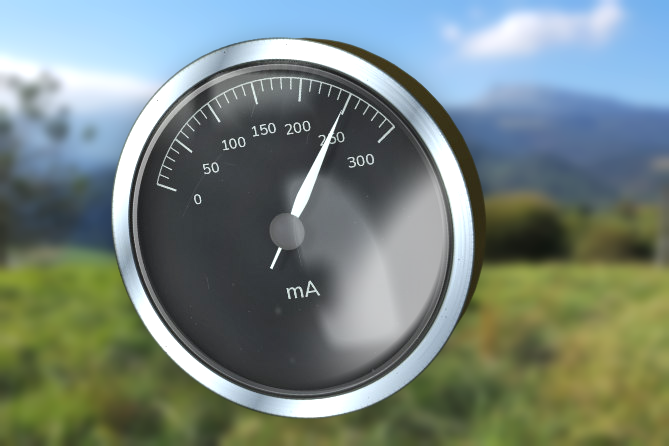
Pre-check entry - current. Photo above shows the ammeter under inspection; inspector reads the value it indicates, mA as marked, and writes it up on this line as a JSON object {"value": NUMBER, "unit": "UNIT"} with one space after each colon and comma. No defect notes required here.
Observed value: {"value": 250, "unit": "mA"}
